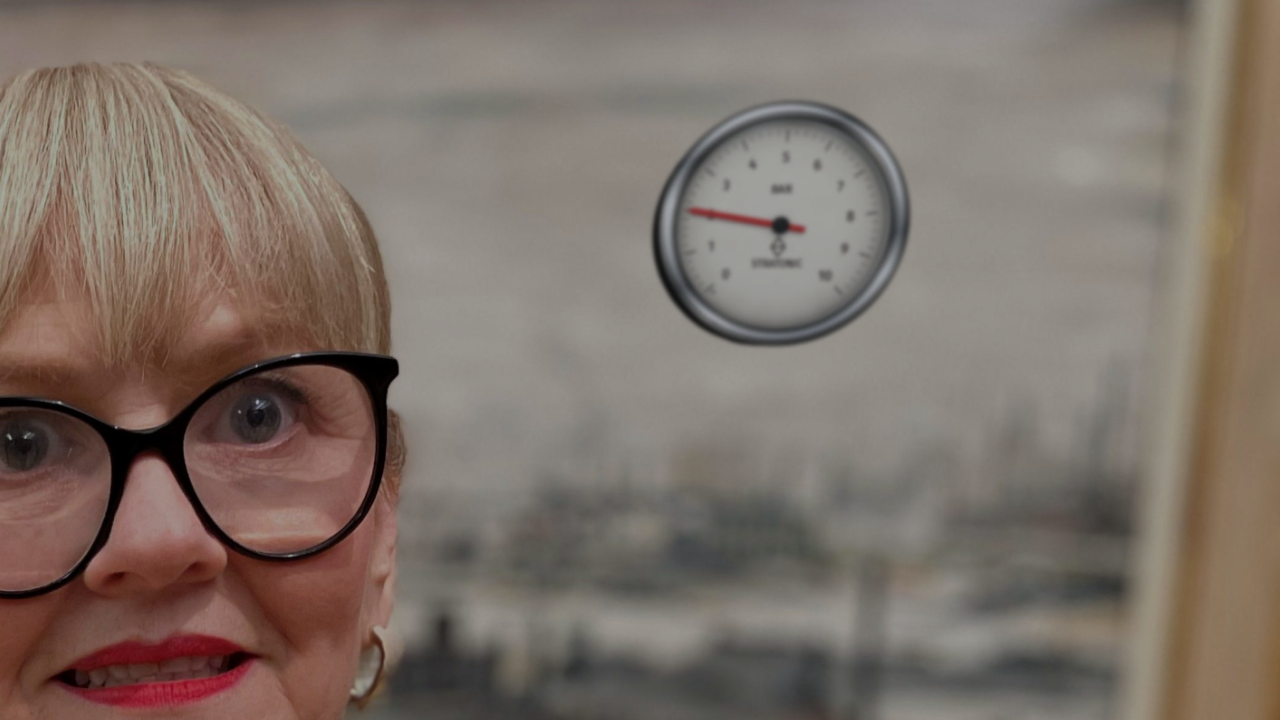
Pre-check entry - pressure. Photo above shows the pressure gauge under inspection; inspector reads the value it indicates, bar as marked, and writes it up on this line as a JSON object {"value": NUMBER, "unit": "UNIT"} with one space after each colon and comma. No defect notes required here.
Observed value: {"value": 2, "unit": "bar"}
